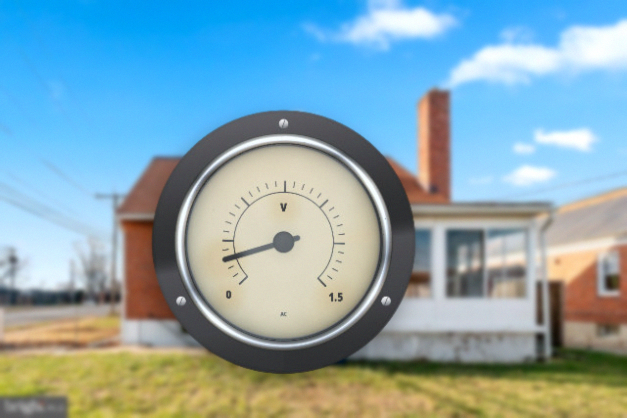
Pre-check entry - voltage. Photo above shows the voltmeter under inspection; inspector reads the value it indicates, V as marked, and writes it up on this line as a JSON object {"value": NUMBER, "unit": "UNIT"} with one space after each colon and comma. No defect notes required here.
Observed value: {"value": 0.15, "unit": "V"}
